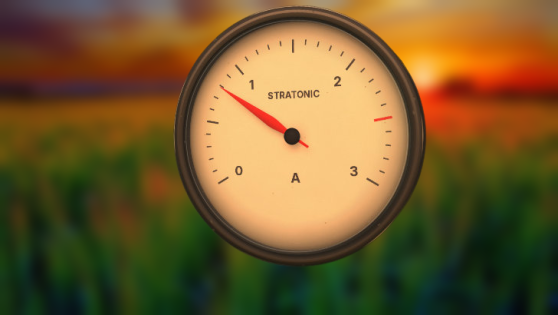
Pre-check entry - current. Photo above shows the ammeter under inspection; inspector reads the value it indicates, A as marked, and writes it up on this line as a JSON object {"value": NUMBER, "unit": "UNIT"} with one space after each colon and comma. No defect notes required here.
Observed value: {"value": 0.8, "unit": "A"}
